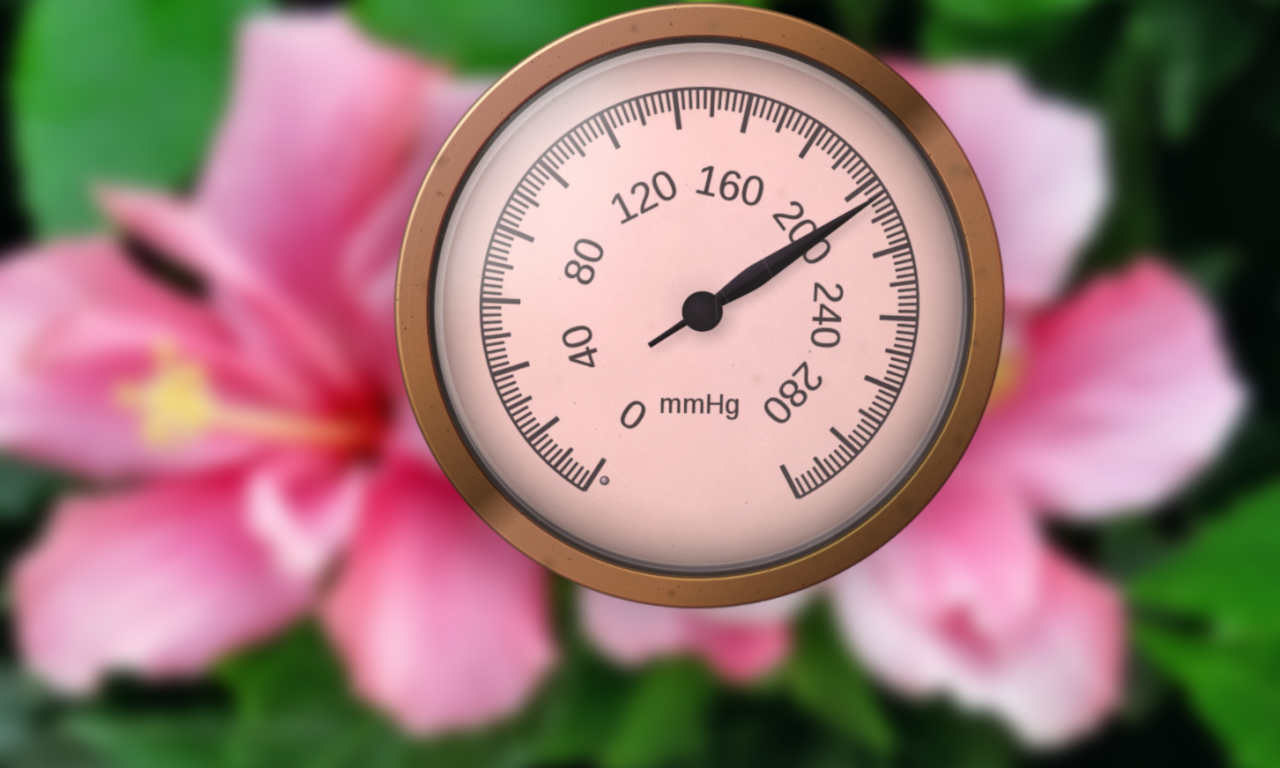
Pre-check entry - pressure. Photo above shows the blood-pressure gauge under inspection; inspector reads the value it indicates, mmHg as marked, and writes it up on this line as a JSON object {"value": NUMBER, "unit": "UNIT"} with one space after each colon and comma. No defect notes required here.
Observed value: {"value": 204, "unit": "mmHg"}
